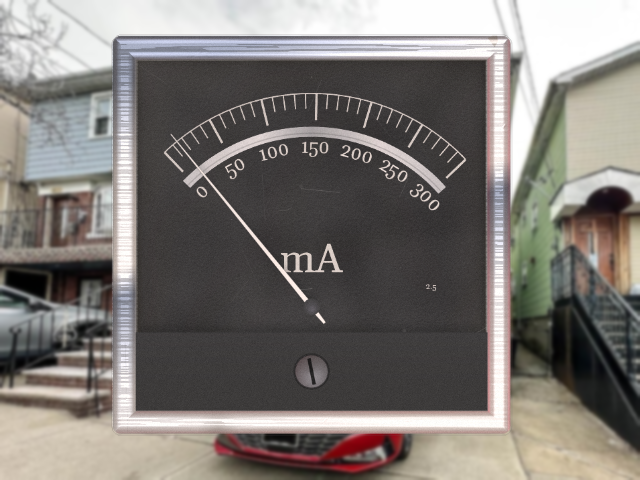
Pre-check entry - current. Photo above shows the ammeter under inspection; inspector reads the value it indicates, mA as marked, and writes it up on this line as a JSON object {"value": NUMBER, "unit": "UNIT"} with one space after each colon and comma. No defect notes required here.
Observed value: {"value": 15, "unit": "mA"}
